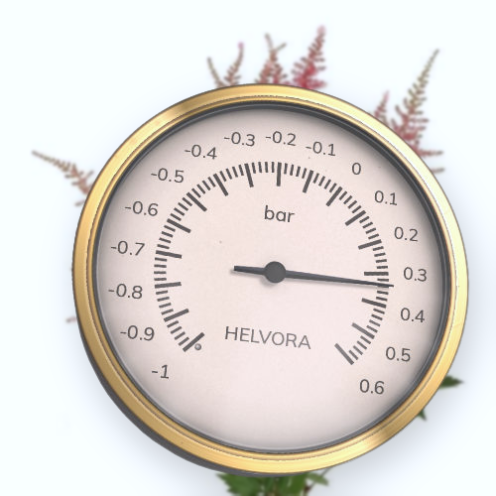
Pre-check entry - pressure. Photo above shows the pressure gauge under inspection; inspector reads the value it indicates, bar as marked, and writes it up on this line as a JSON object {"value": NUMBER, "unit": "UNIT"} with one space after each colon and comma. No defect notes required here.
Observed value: {"value": 0.34, "unit": "bar"}
